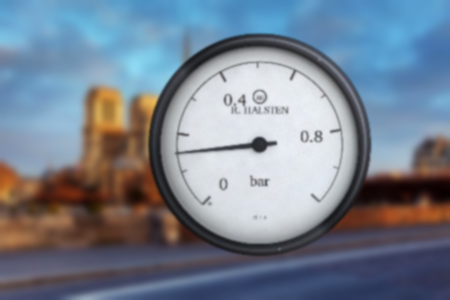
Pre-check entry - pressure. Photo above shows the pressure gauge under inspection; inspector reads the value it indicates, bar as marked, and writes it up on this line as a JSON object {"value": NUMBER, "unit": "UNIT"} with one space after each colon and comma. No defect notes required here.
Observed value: {"value": 0.15, "unit": "bar"}
